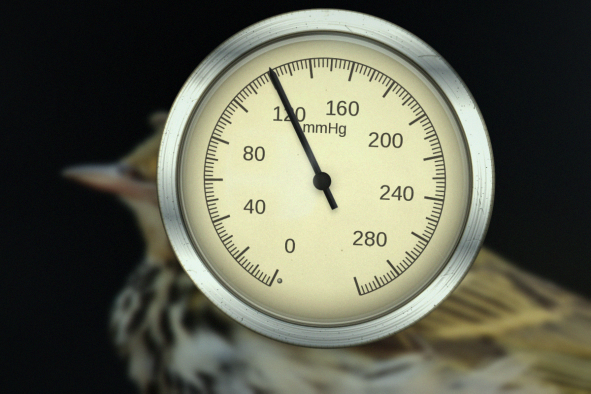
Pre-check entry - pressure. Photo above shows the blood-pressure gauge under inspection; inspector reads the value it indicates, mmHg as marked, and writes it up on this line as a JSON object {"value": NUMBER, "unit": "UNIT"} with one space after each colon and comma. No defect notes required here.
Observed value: {"value": 122, "unit": "mmHg"}
